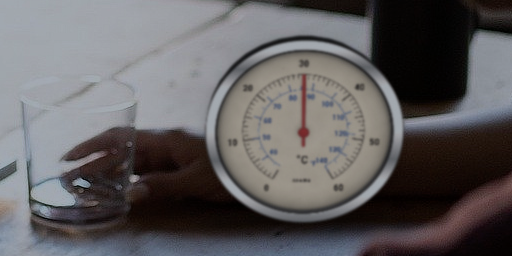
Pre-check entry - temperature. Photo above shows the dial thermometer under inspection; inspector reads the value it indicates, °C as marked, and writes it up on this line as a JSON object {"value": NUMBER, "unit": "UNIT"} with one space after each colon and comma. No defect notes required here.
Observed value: {"value": 30, "unit": "°C"}
